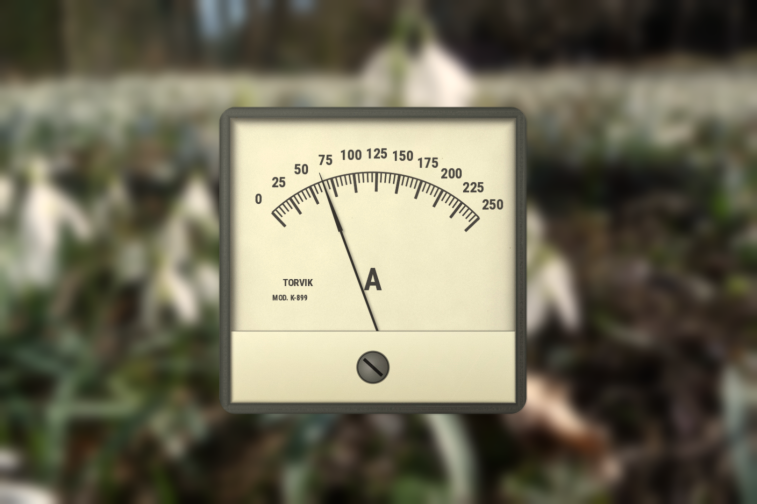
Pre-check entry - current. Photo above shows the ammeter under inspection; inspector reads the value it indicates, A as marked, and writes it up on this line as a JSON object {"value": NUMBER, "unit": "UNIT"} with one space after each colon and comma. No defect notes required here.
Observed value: {"value": 65, "unit": "A"}
